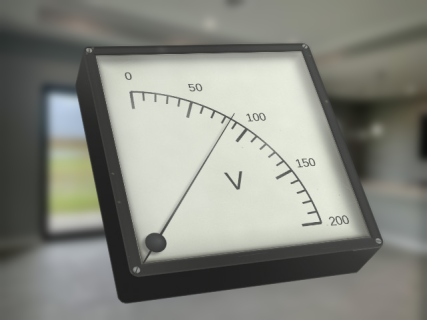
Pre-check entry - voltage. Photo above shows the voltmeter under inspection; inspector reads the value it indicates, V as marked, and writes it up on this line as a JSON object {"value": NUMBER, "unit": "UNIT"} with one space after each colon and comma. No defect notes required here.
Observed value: {"value": 85, "unit": "V"}
